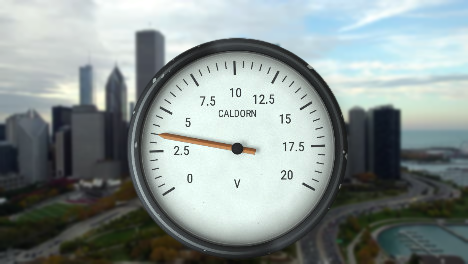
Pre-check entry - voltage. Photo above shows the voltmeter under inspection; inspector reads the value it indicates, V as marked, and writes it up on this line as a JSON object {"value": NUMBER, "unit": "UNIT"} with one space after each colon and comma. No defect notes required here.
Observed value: {"value": 3.5, "unit": "V"}
